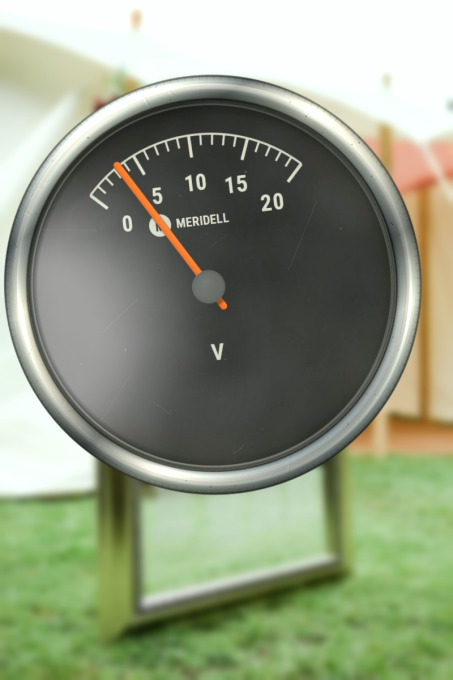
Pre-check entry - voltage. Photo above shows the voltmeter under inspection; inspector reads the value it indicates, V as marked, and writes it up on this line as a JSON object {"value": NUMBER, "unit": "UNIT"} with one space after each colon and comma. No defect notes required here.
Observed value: {"value": 3.5, "unit": "V"}
